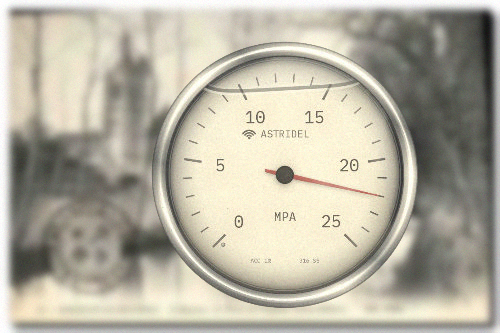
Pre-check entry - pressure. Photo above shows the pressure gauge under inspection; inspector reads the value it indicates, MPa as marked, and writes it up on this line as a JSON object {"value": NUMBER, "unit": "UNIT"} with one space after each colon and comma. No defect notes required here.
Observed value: {"value": 22, "unit": "MPa"}
